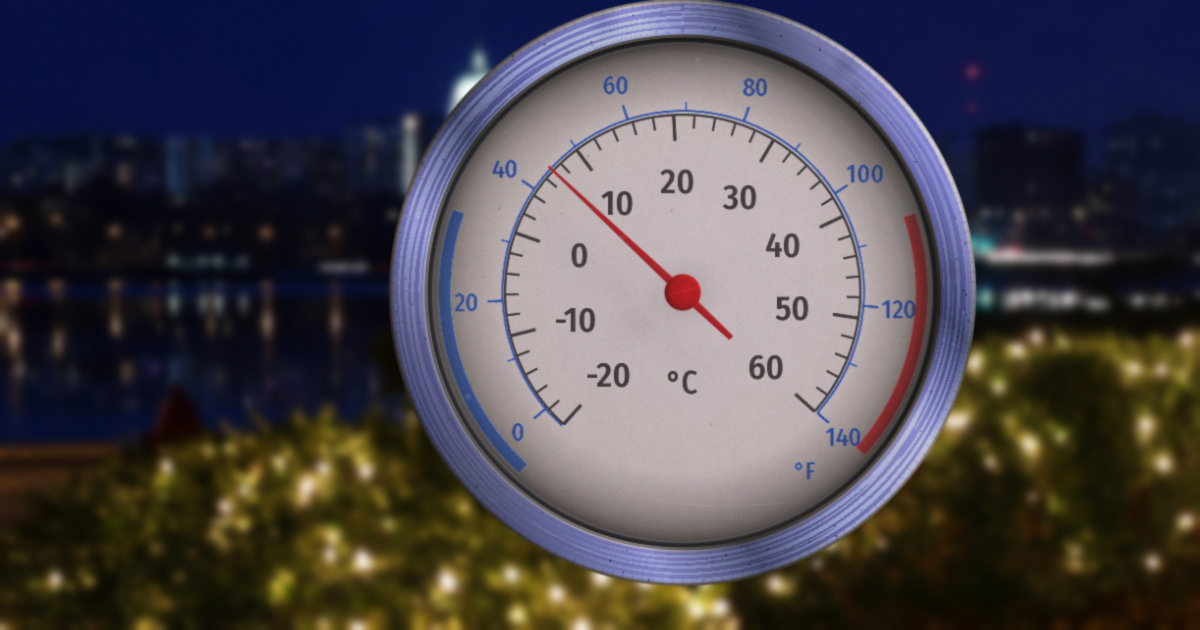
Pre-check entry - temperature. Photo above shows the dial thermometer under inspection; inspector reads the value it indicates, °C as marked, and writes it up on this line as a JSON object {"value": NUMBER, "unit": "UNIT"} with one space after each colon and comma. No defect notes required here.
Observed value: {"value": 7, "unit": "°C"}
